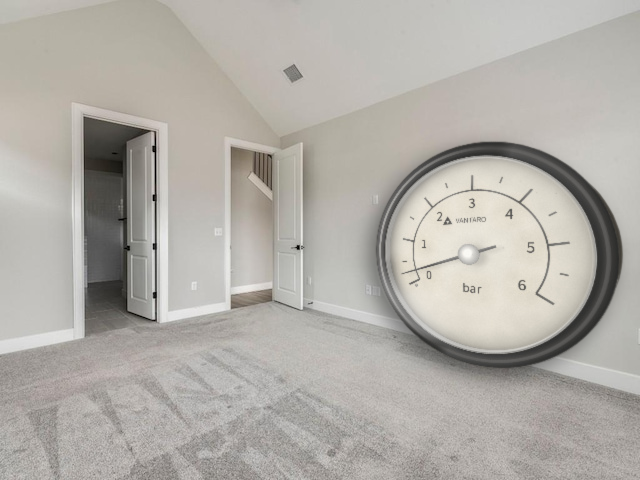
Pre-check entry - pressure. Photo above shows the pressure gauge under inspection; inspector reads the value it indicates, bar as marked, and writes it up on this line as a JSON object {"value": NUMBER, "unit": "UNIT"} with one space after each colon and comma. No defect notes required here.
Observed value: {"value": 0.25, "unit": "bar"}
